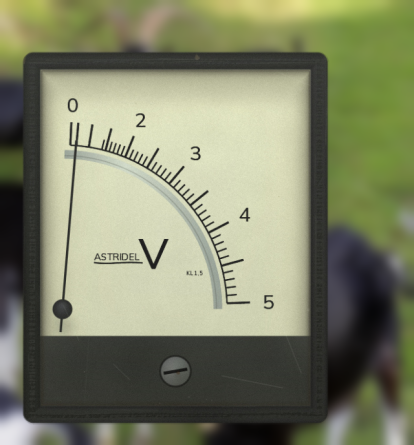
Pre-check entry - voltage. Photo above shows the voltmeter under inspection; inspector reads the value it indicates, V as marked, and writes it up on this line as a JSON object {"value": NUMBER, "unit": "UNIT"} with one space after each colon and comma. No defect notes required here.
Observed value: {"value": 0.5, "unit": "V"}
